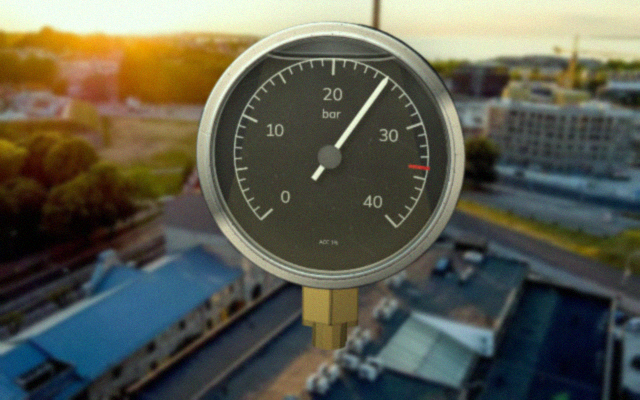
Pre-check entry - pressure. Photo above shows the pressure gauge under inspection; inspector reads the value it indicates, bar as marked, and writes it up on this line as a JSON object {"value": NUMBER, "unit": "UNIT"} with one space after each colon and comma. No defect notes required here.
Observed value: {"value": 25, "unit": "bar"}
